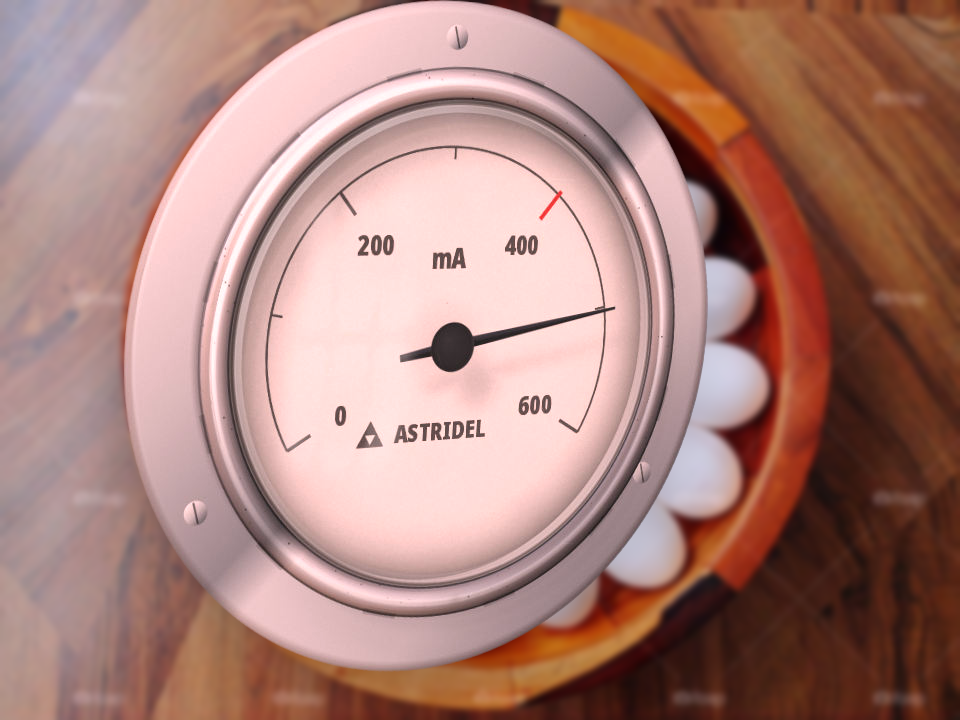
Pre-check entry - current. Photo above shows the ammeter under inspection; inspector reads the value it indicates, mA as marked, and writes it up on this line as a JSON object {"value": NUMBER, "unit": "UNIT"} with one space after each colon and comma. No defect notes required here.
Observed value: {"value": 500, "unit": "mA"}
